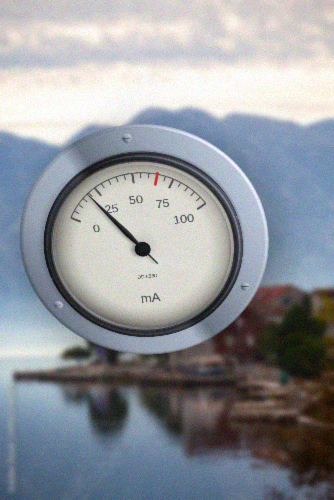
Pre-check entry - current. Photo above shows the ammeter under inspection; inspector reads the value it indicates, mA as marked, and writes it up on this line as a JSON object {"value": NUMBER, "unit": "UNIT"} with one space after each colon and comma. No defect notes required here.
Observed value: {"value": 20, "unit": "mA"}
